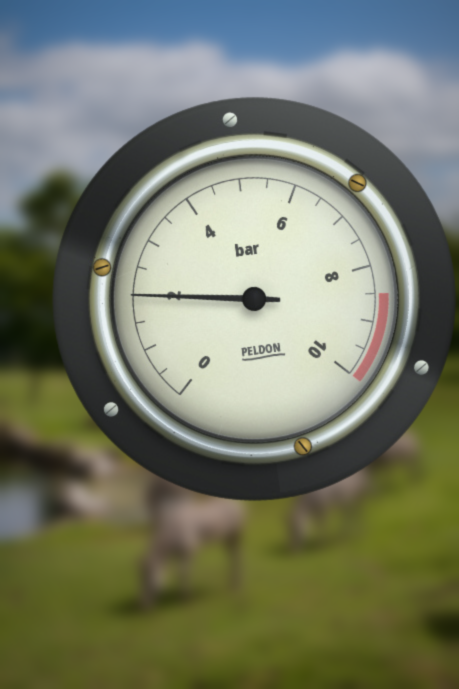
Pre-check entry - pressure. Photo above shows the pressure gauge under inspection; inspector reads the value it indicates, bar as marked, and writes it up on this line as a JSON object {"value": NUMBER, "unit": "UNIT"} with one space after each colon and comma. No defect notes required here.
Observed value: {"value": 2, "unit": "bar"}
